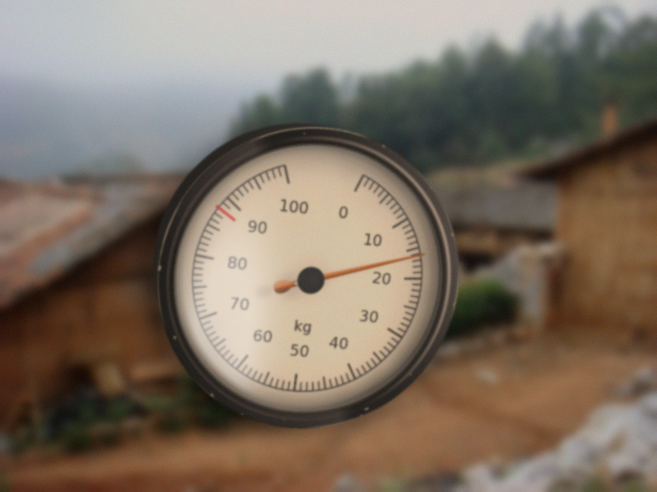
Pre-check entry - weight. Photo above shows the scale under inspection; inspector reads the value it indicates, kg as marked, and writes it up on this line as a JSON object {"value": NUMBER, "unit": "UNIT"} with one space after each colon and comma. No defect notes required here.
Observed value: {"value": 16, "unit": "kg"}
